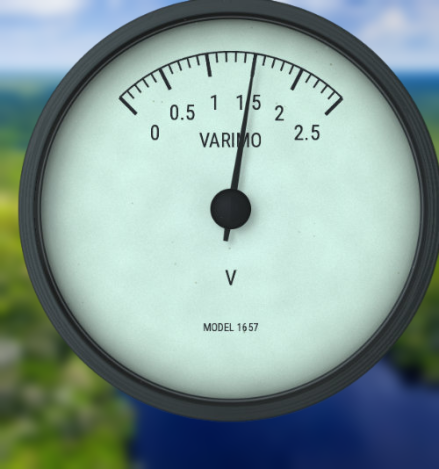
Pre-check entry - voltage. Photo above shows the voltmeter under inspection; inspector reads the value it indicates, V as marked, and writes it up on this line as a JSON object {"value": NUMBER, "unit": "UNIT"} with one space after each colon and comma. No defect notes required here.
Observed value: {"value": 1.5, "unit": "V"}
